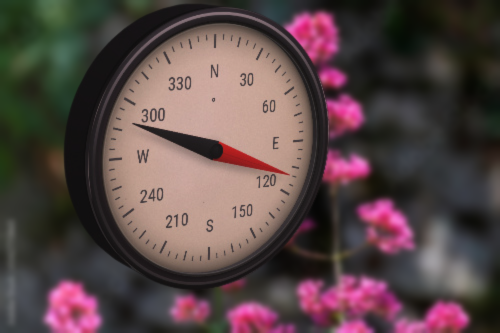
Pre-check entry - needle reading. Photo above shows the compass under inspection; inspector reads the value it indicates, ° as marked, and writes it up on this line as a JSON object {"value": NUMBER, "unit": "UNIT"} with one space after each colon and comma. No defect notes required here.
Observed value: {"value": 110, "unit": "°"}
